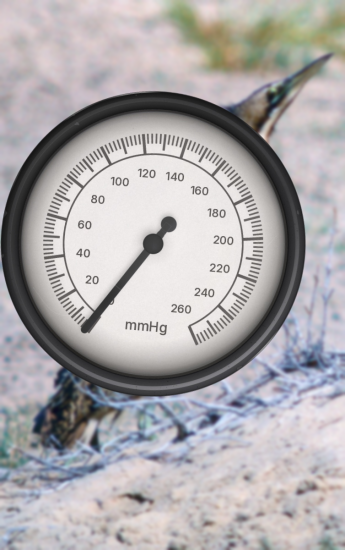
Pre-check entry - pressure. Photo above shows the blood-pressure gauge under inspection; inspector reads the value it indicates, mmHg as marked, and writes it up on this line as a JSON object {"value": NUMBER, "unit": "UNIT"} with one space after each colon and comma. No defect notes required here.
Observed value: {"value": 2, "unit": "mmHg"}
